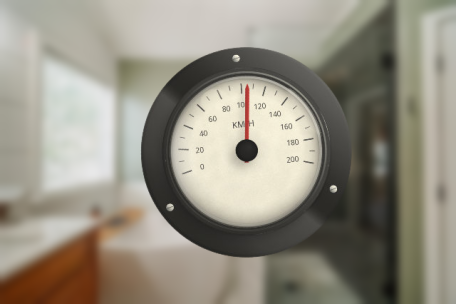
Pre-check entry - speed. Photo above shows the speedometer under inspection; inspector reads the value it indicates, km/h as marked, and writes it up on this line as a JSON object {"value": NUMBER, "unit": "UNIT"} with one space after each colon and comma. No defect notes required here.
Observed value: {"value": 105, "unit": "km/h"}
